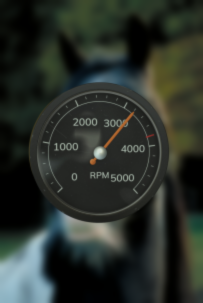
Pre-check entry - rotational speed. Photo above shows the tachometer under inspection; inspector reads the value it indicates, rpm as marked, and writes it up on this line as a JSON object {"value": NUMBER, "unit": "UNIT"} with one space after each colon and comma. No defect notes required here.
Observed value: {"value": 3200, "unit": "rpm"}
